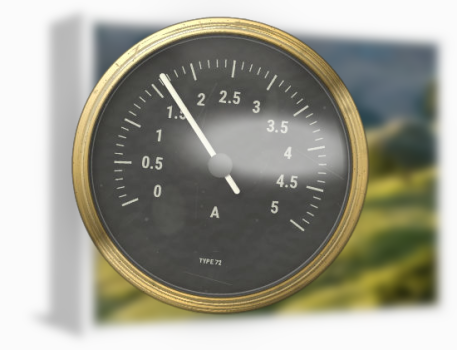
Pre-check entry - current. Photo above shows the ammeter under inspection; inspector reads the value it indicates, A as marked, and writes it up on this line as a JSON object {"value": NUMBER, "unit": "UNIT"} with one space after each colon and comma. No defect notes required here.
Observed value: {"value": 1.65, "unit": "A"}
